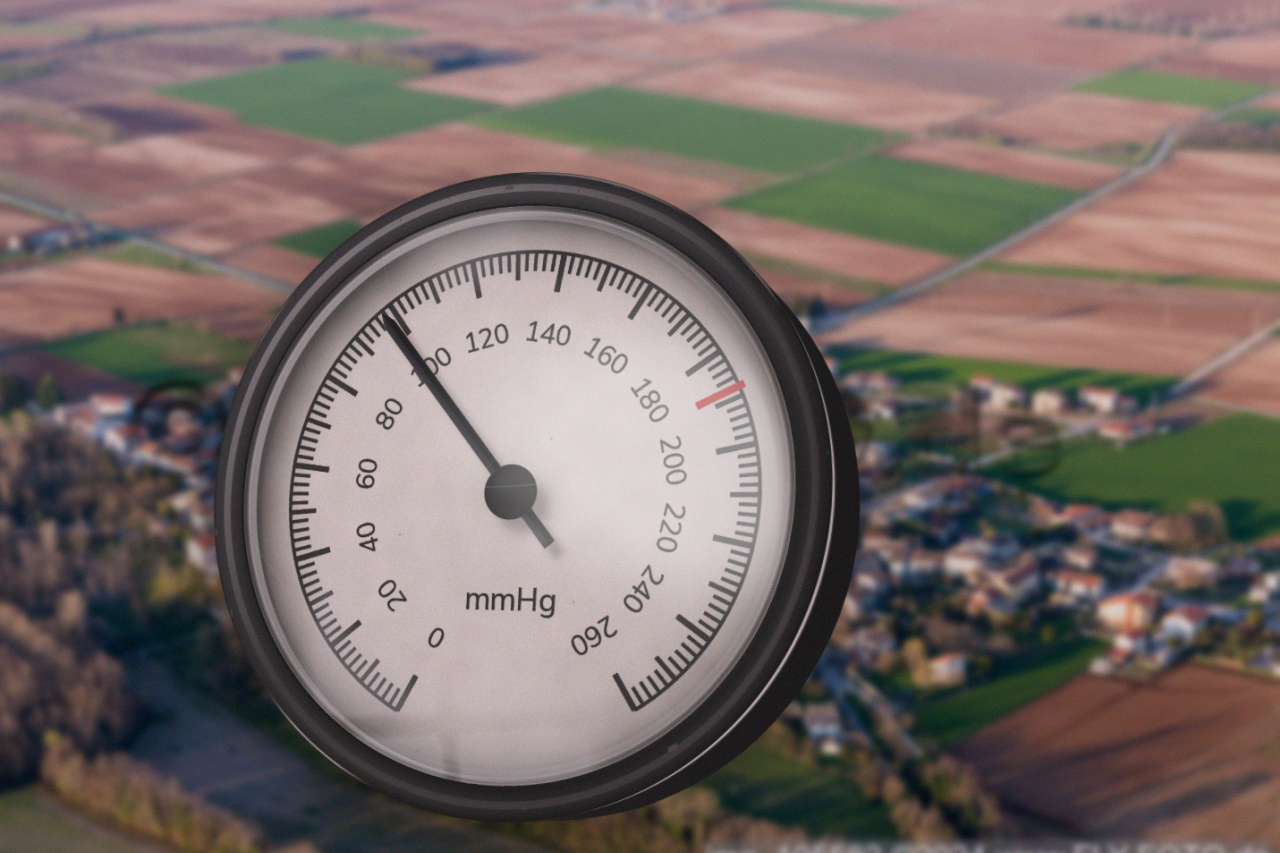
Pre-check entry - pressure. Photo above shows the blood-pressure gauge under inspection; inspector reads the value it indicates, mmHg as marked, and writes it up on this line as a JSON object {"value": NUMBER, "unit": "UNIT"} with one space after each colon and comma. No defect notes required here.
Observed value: {"value": 98, "unit": "mmHg"}
